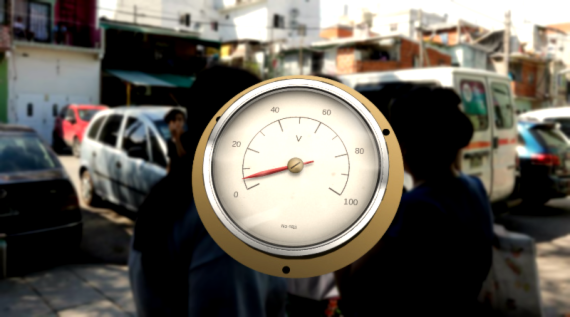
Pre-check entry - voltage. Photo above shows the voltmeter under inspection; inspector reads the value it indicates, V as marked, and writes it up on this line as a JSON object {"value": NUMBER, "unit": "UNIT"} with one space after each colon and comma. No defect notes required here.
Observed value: {"value": 5, "unit": "V"}
